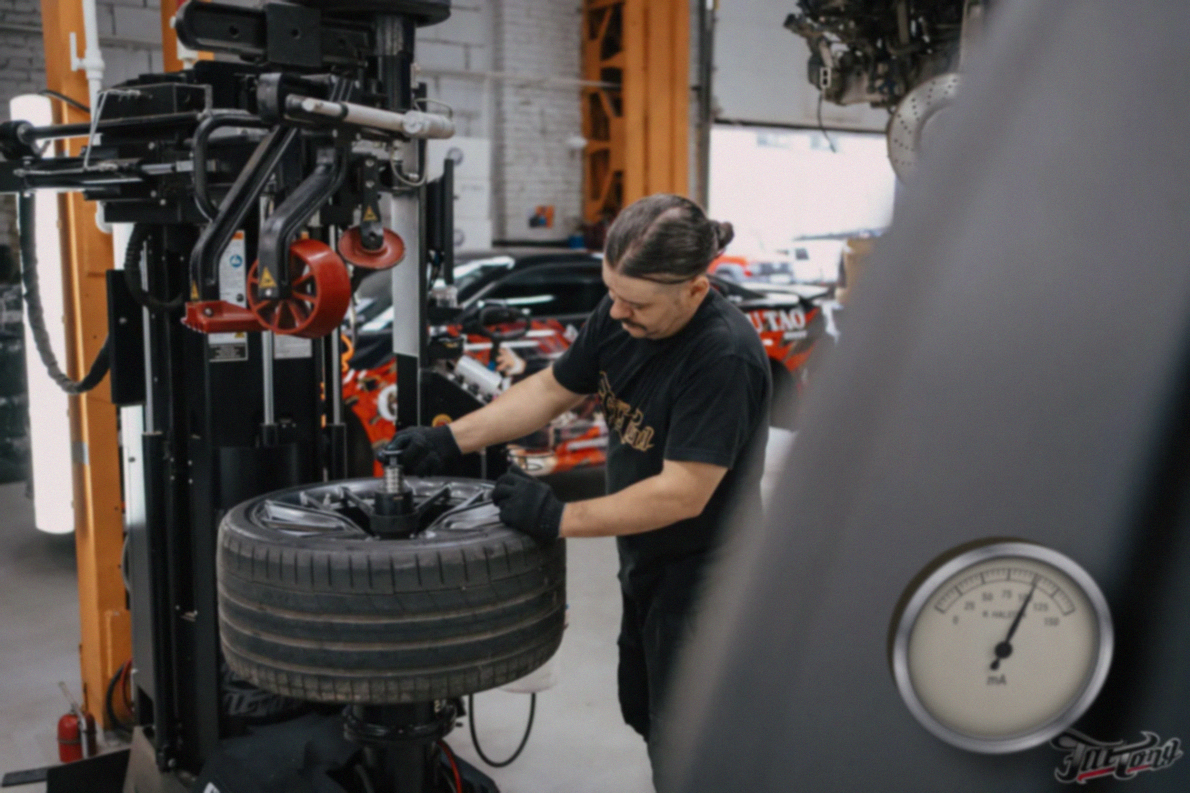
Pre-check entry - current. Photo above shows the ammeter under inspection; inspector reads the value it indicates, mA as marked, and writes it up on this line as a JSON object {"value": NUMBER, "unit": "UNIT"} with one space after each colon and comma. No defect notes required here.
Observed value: {"value": 100, "unit": "mA"}
